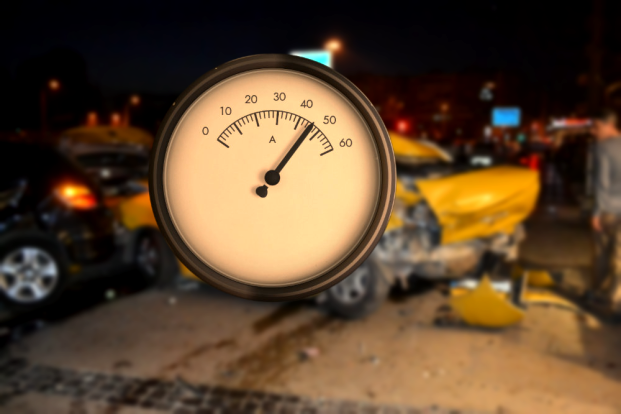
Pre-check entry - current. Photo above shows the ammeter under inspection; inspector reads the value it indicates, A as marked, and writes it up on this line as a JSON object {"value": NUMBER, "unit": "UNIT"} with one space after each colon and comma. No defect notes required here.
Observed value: {"value": 46, "unit": "A"}
